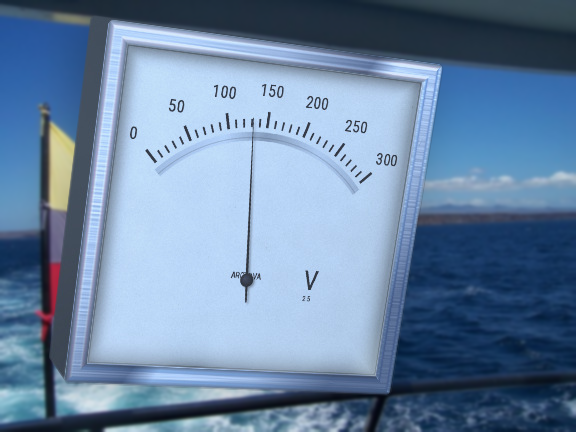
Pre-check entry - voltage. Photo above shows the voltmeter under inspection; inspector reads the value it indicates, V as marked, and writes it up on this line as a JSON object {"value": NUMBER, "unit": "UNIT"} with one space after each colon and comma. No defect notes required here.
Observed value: {"value": 130, "unit": "V"}
